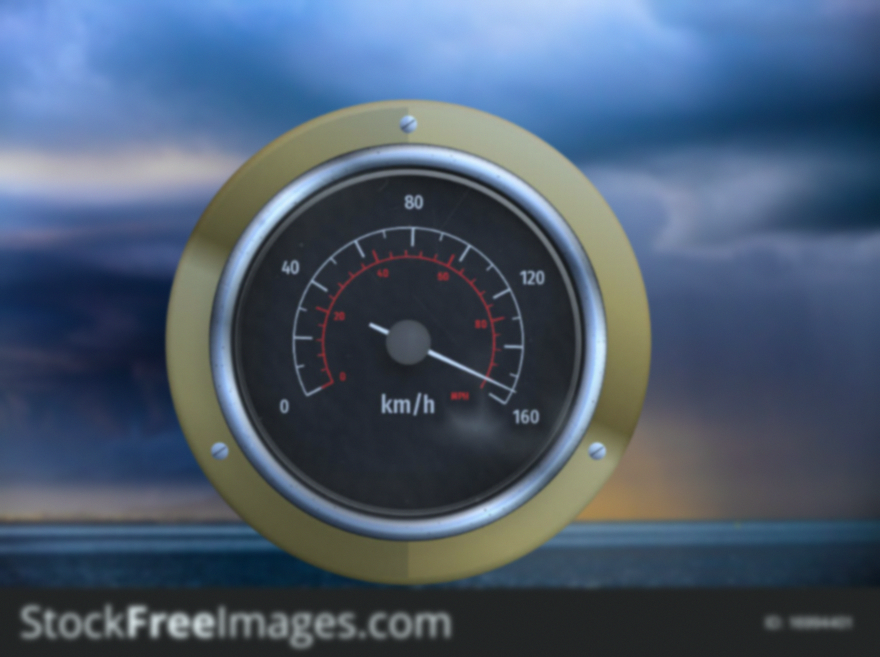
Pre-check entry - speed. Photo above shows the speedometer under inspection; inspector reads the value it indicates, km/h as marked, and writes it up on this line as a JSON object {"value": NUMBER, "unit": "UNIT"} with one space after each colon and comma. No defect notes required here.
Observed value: {"value": 155, "unit": "km/h"}
